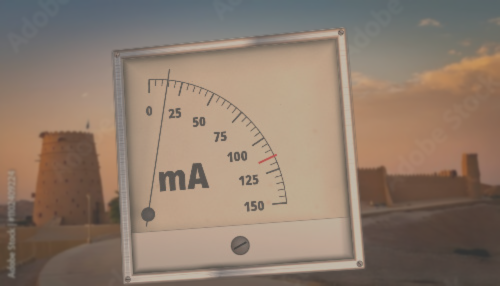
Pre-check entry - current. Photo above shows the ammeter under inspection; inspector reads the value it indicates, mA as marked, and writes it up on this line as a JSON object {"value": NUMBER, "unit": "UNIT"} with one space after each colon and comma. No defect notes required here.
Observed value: {"value": 15, "unit": "mA"}
